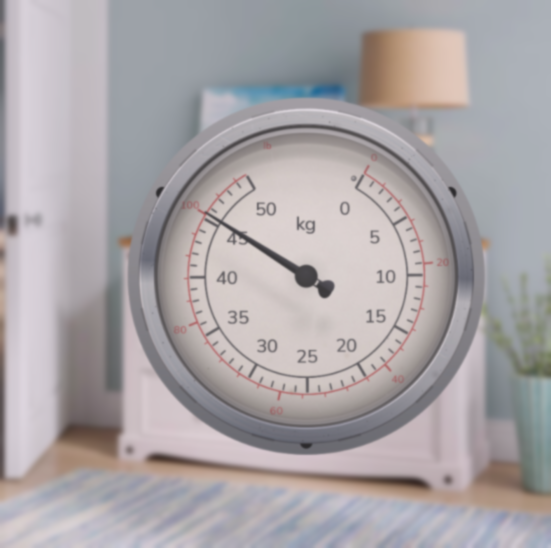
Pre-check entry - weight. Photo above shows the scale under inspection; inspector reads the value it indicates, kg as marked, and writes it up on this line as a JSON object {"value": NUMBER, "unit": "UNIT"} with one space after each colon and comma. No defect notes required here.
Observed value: {"value": 45.5, "unit": "kg"}
